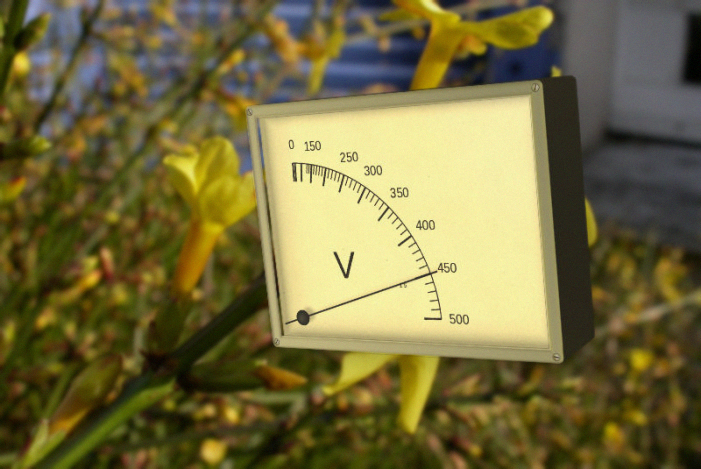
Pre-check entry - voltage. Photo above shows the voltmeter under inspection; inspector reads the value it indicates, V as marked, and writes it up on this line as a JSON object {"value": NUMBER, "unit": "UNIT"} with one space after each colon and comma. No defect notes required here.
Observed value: {"value": 450, "unit": "V"}
